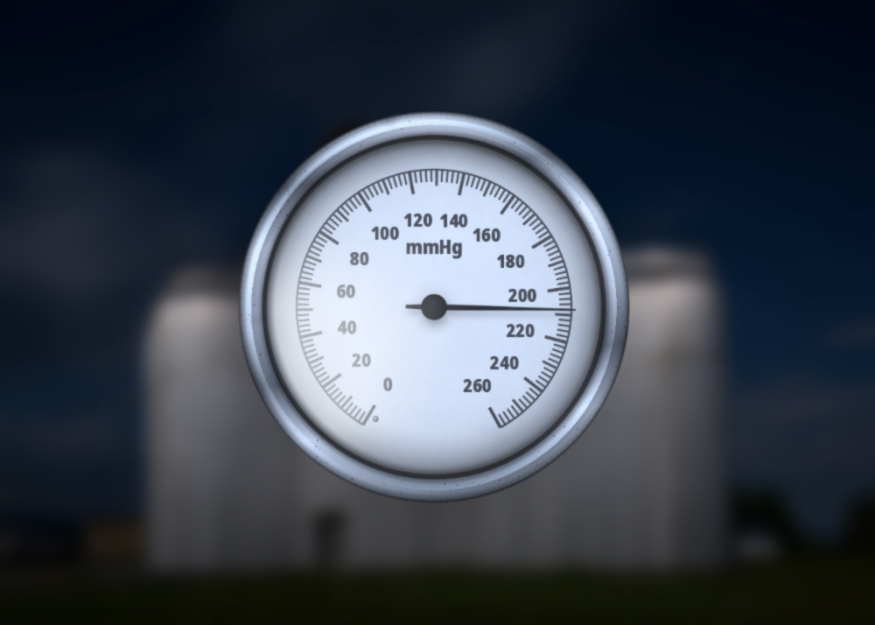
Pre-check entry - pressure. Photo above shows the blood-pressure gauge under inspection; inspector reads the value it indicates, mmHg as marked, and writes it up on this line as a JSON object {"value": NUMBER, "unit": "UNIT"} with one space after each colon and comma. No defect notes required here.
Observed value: {"value": 208, "unit": "mmHg"}
